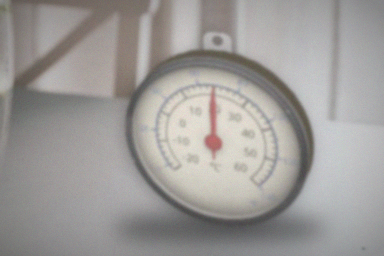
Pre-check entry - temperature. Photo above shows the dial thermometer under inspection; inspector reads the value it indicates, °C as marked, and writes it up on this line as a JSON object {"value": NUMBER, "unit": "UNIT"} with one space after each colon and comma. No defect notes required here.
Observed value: {"value": 20, "unit": "°C"}
